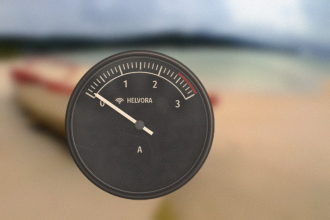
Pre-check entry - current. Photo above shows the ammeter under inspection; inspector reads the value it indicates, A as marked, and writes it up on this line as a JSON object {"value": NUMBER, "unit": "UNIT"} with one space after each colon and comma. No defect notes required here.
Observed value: {"value": 0.1, "unit": "A"}
